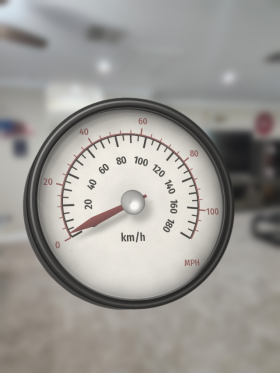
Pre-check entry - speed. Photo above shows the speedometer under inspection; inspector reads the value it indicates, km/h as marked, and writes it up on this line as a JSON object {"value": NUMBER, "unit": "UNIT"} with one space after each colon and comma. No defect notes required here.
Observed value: {"value": 2.5, "unit": "km/h"}
